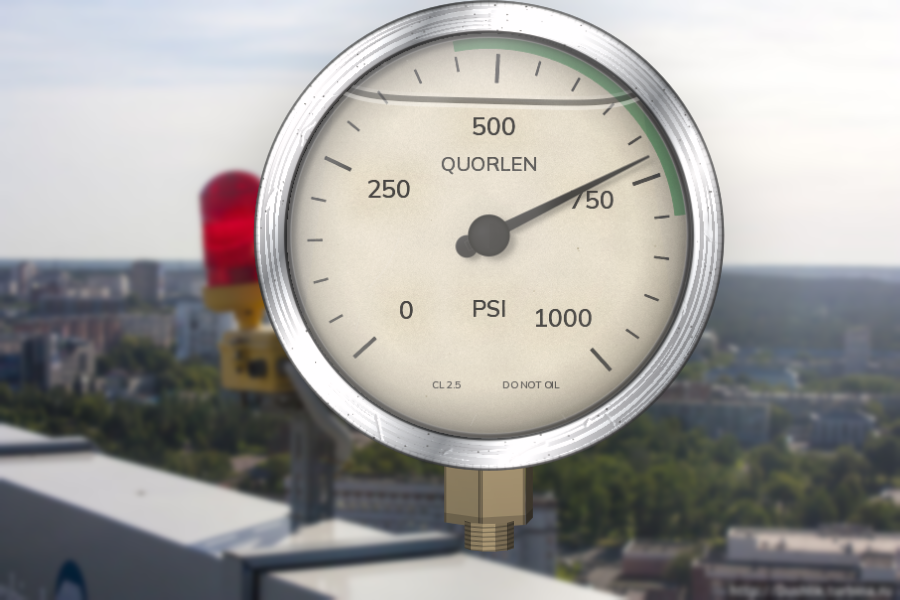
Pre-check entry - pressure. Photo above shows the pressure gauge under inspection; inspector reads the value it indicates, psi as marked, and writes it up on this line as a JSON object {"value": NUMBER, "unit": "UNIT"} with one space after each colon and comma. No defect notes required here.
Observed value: {"value": 725, "unit": "psi"}
